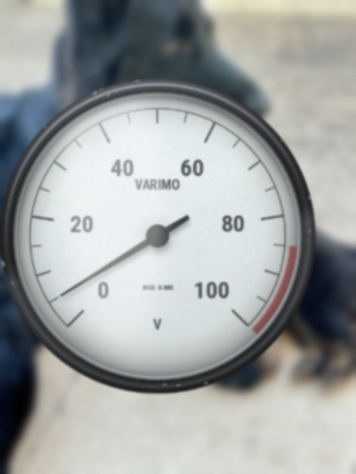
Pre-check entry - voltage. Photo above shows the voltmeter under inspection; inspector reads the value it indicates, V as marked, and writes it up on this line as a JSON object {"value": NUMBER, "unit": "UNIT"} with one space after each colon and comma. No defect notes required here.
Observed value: {"value": 5, "unit": "V"}
